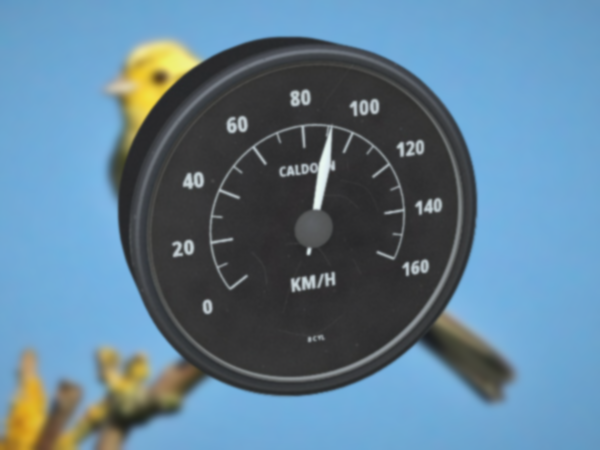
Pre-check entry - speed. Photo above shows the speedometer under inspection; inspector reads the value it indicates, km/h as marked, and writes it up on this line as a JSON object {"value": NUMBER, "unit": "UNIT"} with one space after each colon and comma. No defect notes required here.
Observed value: {"value": 90, "unit": "km/h"}
